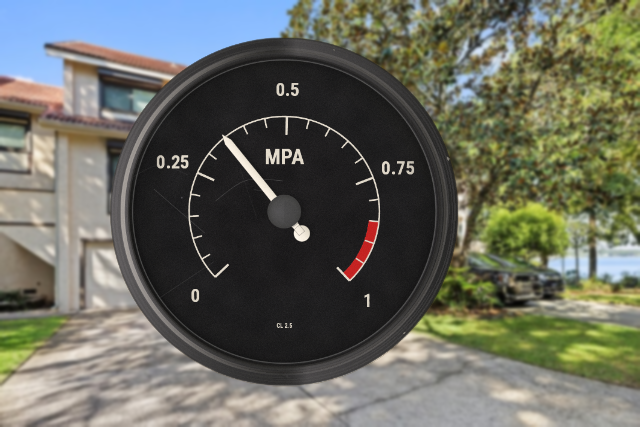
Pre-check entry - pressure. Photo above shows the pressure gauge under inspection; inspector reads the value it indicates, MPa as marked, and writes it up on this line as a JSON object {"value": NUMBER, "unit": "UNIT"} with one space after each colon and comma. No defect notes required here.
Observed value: {"value": 0.35, "unit": "MPa"}
